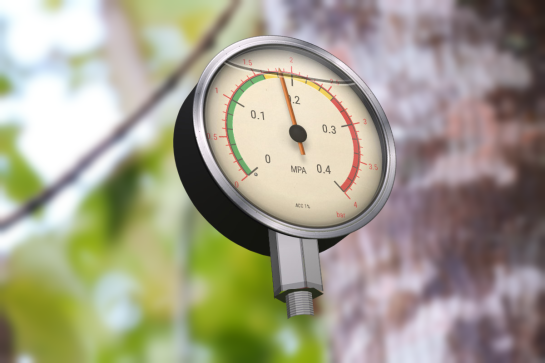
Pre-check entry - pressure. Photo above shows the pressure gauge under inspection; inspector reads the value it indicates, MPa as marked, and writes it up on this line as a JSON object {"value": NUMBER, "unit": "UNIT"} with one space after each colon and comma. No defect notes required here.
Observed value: {"value": 0.18, "unit": "MPa"}
